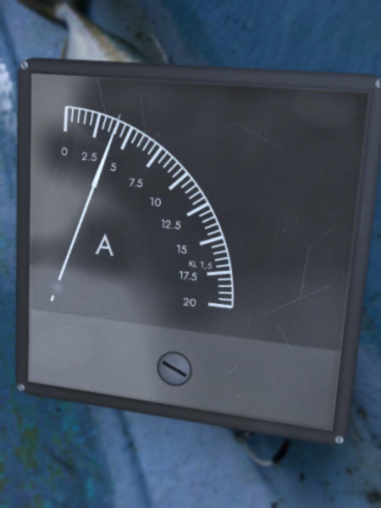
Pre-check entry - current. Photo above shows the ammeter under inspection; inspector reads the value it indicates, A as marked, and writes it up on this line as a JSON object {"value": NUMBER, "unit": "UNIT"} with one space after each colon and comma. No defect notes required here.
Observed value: {"value": 4, "unit": "A"}
